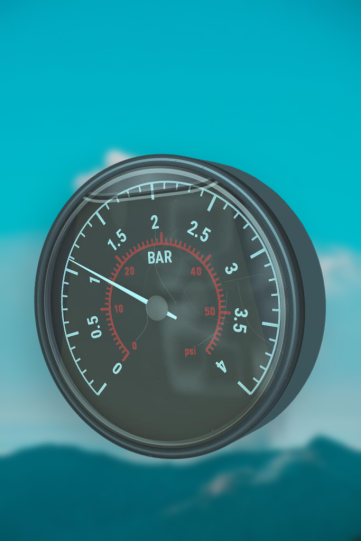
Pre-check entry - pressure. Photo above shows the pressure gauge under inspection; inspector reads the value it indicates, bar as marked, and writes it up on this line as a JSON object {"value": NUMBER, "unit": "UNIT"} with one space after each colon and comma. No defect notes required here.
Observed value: {"value": 1.1, "unit": "bar"}
